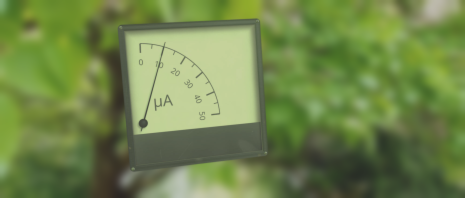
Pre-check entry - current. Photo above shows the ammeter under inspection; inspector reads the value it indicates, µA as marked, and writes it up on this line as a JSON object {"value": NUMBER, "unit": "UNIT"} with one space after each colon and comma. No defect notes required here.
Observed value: {"value": 10, "unit": "µA"}
